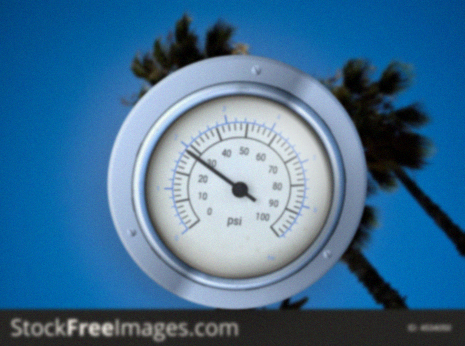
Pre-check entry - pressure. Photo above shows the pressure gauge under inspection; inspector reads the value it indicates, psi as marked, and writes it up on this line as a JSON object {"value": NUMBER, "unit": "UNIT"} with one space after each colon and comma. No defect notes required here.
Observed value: {"value": 28, "unit": "psi"}
